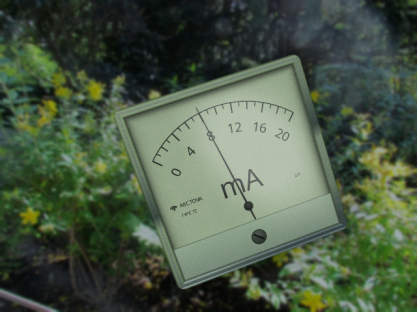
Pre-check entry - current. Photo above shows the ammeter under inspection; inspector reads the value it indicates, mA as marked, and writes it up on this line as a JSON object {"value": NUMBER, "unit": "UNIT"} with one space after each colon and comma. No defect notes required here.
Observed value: {"value": 8, "unit": "mA"}
